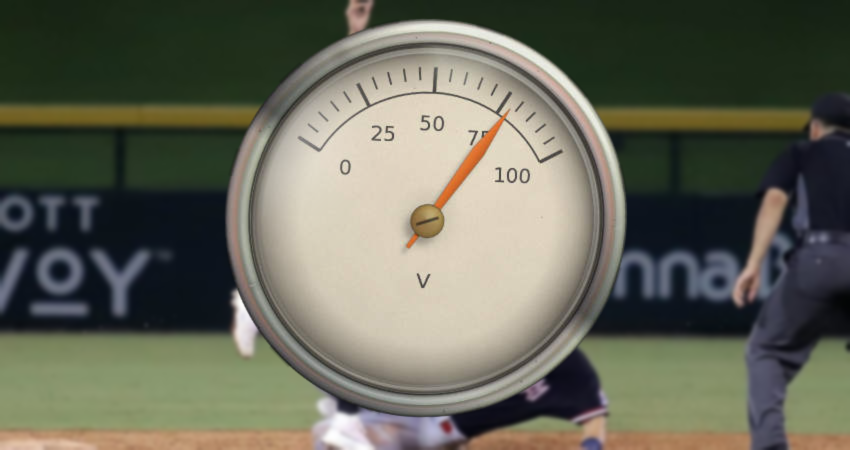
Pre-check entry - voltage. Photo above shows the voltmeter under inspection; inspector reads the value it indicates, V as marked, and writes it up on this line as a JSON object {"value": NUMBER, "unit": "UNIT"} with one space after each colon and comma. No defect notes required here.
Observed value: {"value": 77.5, "unit": "V"}
